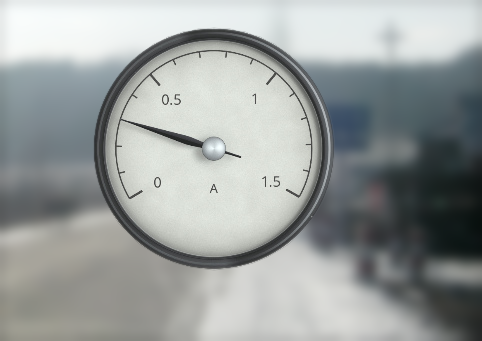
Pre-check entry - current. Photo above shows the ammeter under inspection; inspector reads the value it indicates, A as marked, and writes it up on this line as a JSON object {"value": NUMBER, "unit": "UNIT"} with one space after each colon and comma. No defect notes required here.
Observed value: {"value": 0.3, "unit": "A"}
